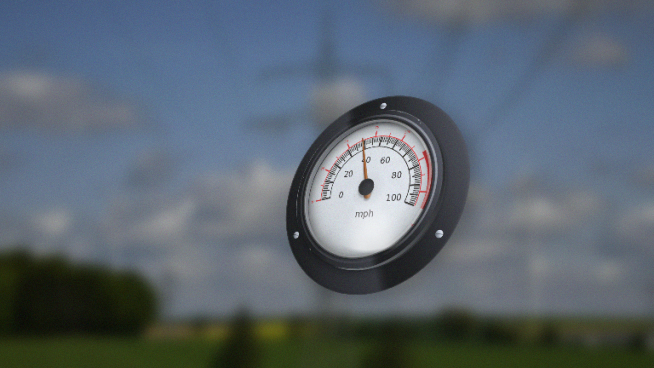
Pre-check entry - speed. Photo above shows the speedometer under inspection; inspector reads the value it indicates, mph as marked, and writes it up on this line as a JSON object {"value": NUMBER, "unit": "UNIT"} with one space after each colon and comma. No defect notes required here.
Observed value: {"value": 40, "unit": "mph"}
